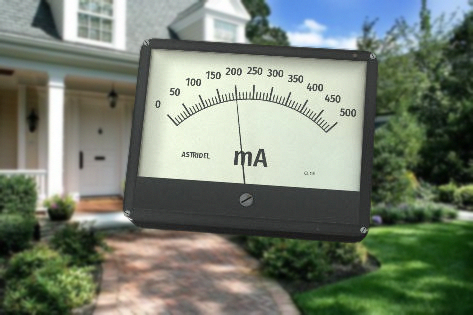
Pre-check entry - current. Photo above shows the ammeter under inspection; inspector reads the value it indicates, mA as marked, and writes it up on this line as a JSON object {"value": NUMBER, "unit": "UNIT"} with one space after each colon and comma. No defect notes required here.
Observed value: {"value": 200, "unit": "mA"}
